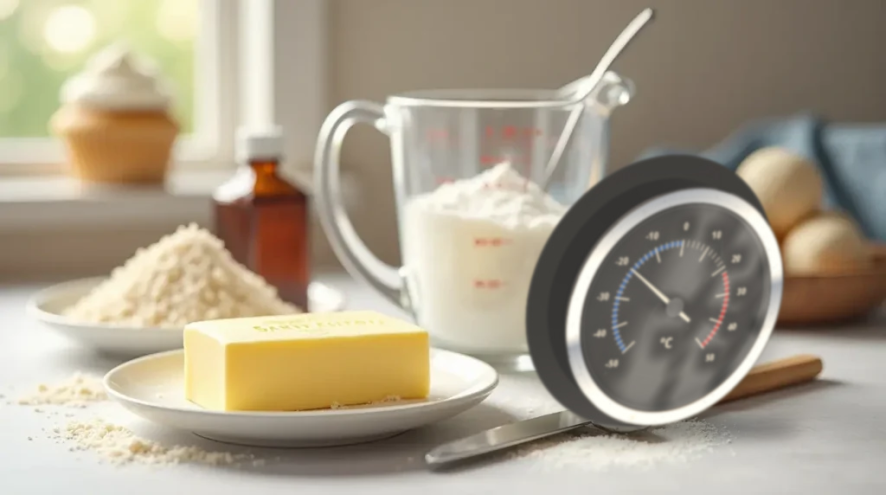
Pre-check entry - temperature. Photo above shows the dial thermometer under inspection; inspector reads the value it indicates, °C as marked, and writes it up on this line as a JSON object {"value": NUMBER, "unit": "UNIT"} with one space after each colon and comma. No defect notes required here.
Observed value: {"value": -20, "unit": "°C"}
